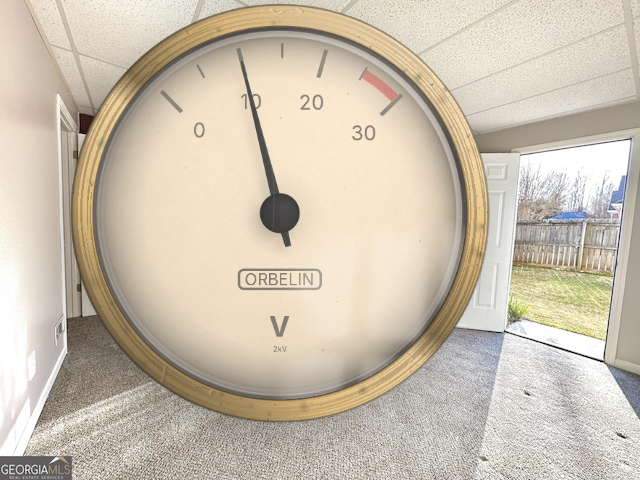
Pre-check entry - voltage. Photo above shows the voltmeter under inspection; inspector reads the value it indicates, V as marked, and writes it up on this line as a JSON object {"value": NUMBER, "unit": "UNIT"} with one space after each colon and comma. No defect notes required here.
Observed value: {"value": 10, "unit": "V"}
